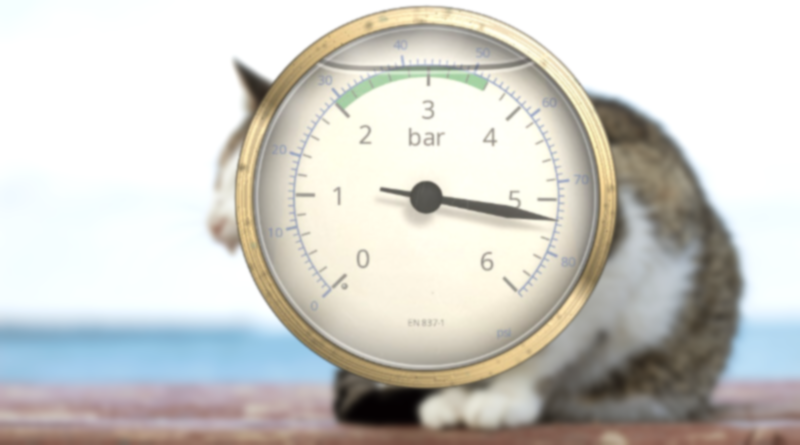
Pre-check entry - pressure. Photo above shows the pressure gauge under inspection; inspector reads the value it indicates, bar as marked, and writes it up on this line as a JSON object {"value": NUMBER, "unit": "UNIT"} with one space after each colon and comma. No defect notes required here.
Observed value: {"value": 5.2, "unit": "bar"}
